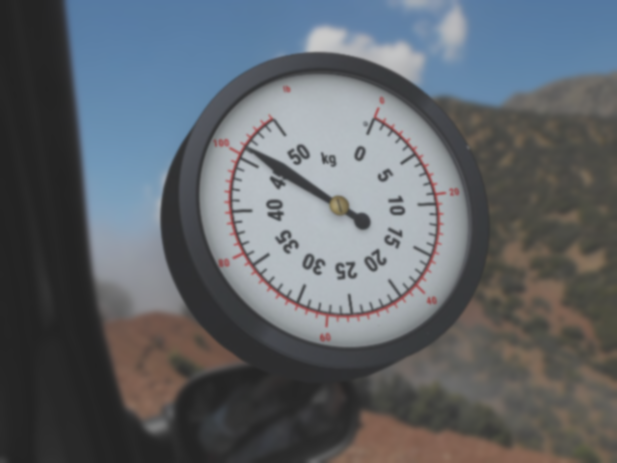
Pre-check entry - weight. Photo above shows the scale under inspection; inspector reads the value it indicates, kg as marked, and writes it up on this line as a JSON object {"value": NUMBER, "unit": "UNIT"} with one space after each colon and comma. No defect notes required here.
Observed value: {"value": 46, "unit": "kg"}
